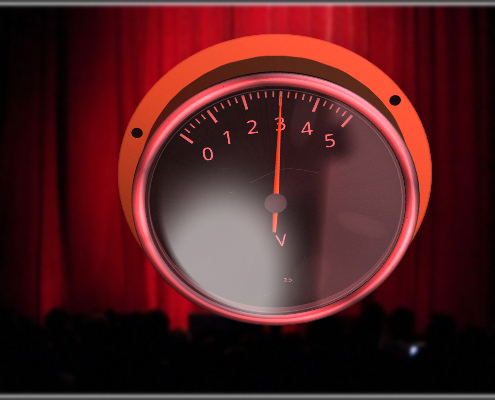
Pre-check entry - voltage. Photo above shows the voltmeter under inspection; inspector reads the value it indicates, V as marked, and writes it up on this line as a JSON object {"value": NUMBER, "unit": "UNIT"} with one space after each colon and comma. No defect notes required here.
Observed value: {"value": 3, "unit": "V"}
